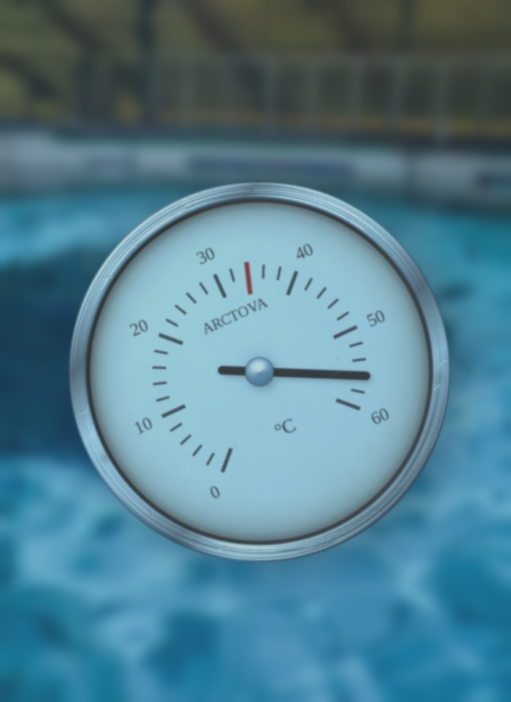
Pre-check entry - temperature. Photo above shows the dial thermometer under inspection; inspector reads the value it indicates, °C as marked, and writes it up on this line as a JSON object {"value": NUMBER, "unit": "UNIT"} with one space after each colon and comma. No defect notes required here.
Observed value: {"value": 56, "unit": "°C"}
